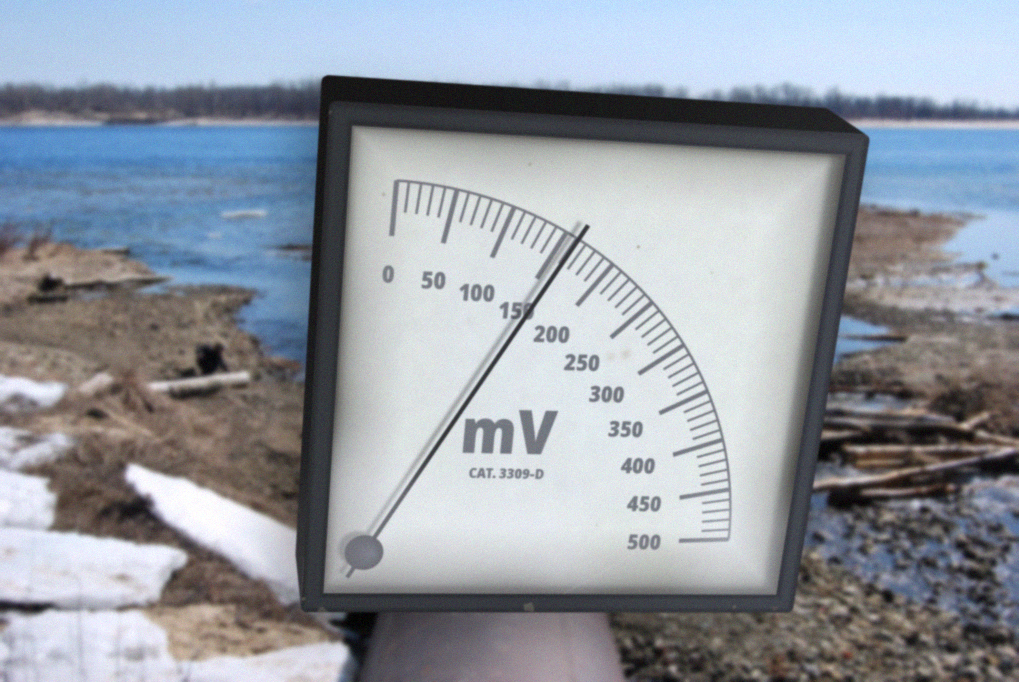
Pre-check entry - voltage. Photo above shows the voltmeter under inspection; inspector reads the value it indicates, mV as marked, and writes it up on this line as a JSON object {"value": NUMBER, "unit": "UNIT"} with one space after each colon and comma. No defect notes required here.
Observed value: {"value": 160, "unit": "mV"}
